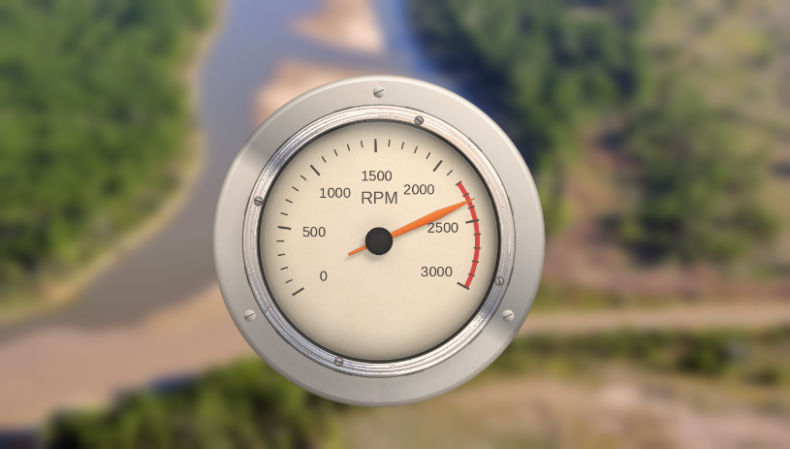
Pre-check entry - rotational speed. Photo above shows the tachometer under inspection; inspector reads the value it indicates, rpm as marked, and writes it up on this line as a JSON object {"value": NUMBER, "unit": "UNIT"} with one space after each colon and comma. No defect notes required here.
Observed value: {"value": 2350, "unit": "rpm"}
